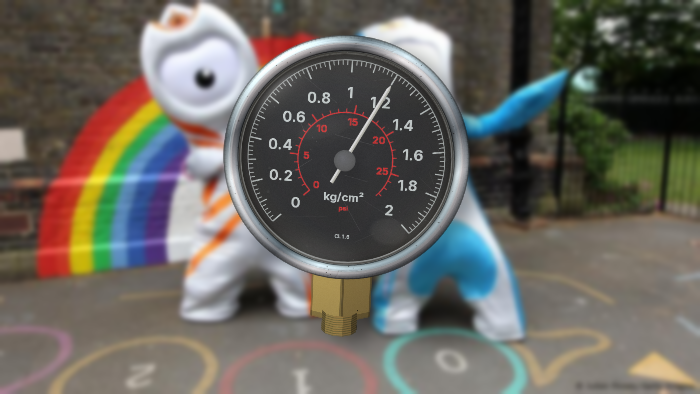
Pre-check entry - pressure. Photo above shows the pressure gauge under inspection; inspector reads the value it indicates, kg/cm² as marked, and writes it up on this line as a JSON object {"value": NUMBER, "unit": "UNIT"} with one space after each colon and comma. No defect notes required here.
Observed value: {"value": 1.2, "unit": "kg/cm²"}
